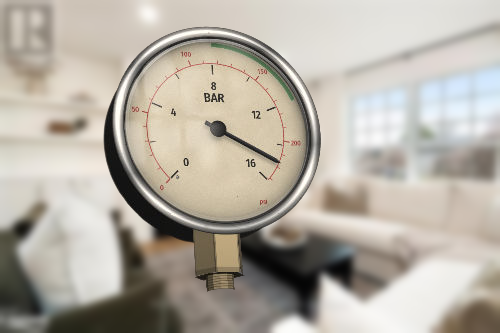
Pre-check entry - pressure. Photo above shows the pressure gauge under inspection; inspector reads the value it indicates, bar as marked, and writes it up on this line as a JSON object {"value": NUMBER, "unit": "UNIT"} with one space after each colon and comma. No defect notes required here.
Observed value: {"value": 15, "unit": "bar"}
